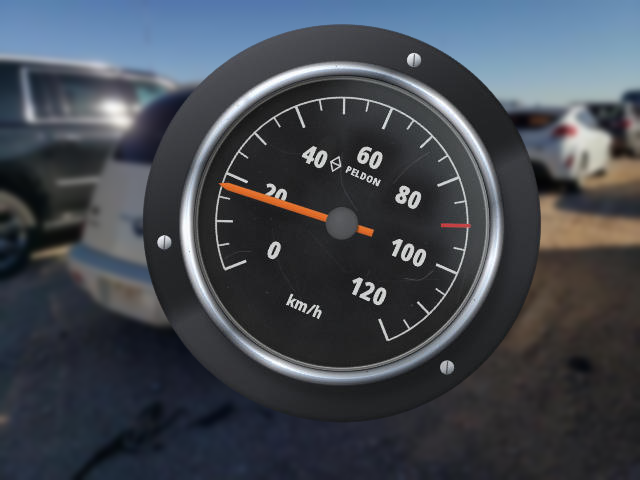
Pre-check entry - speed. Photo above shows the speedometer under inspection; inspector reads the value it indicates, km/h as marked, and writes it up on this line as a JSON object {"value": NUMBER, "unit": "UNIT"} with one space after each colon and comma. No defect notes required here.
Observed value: {"value": 17.5, "unit": "km/h"}
